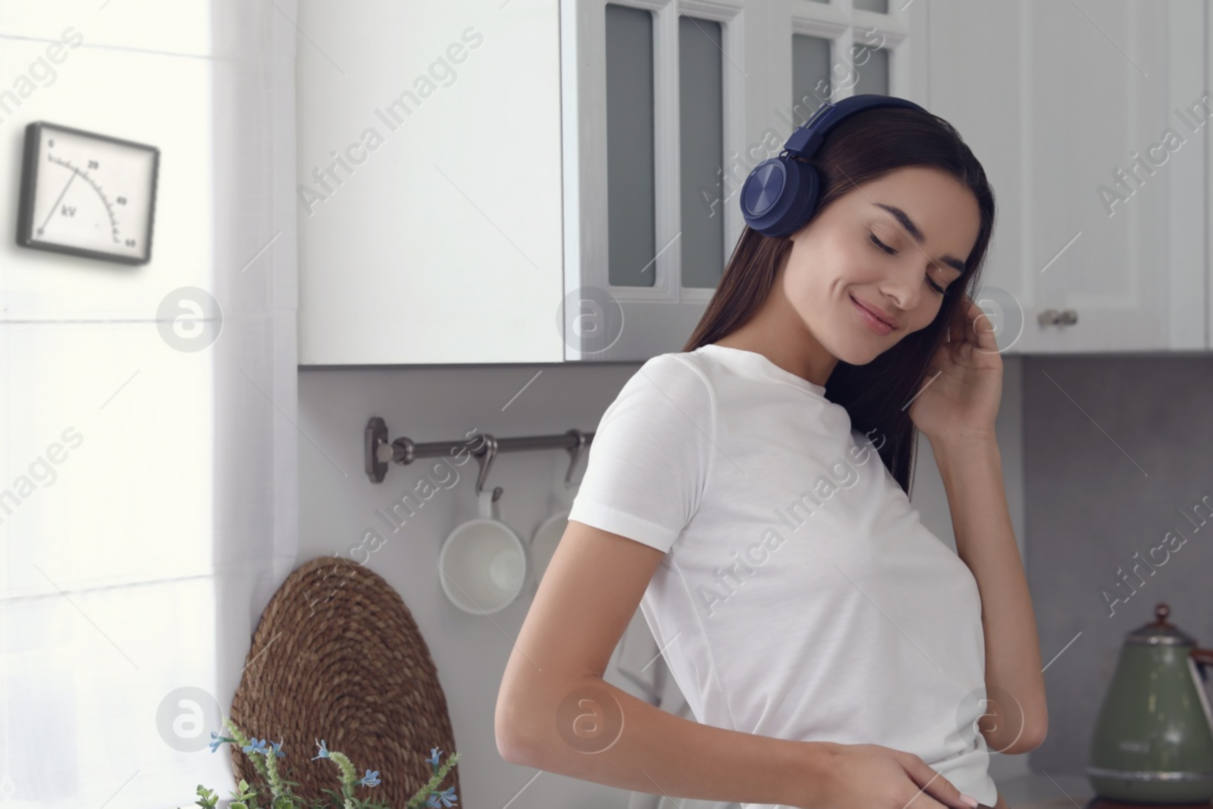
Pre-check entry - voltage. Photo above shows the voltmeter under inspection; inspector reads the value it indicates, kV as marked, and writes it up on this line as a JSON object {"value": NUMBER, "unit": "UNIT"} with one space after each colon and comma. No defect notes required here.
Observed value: {"value": 15, "unit": "kV"}
